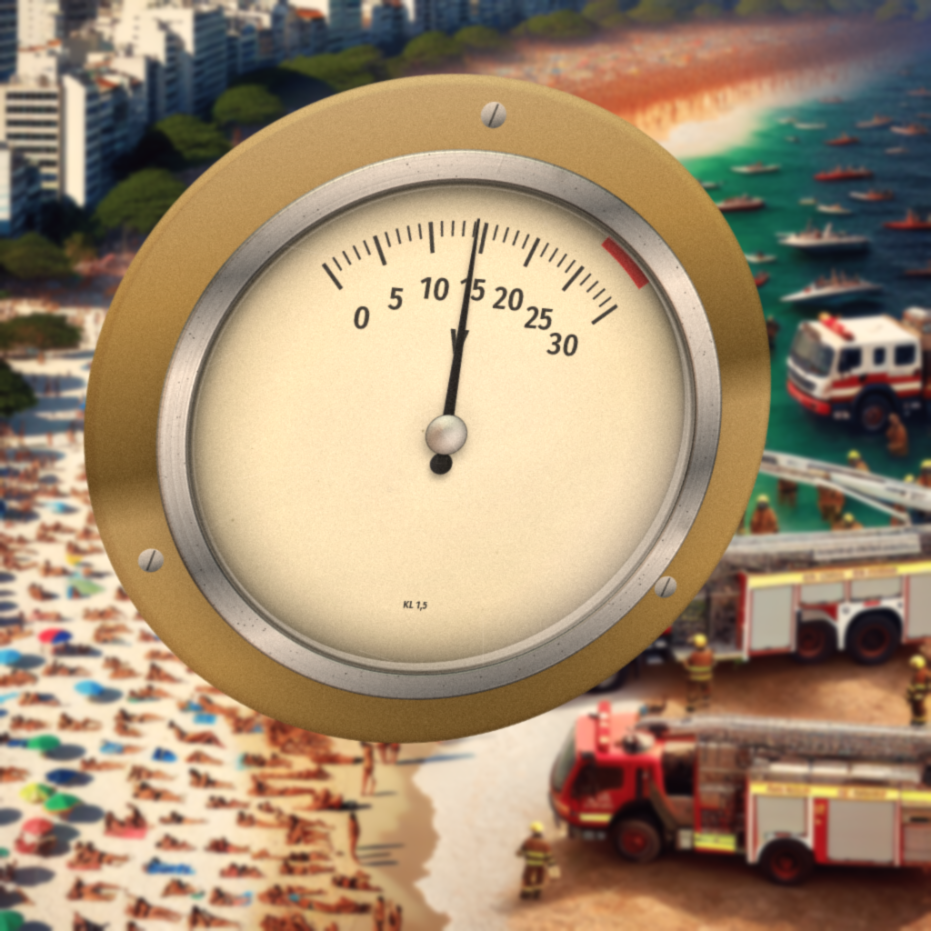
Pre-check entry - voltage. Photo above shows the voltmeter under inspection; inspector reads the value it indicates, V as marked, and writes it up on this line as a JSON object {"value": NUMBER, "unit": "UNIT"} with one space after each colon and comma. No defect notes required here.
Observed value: {"value": 14, "unit": "V"}
